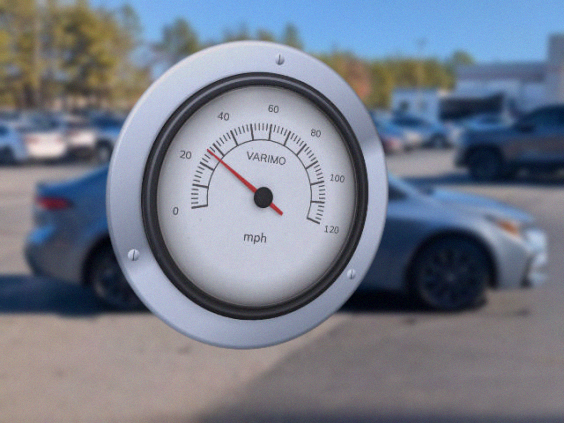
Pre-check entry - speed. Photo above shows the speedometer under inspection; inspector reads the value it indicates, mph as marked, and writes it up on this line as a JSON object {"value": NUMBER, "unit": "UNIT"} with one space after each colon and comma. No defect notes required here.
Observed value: {"value": 26, "unit": "mph"}
